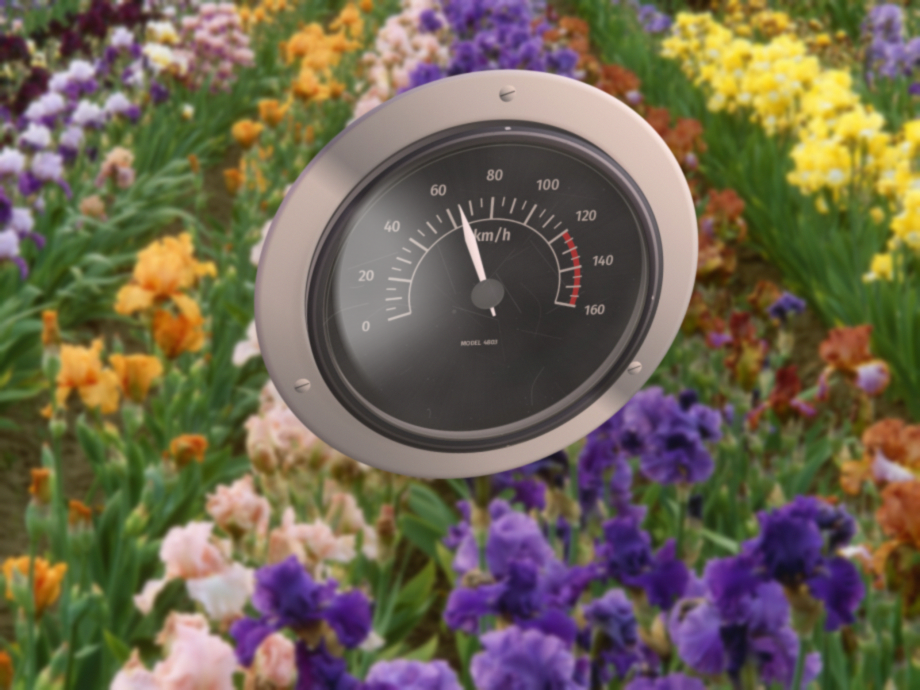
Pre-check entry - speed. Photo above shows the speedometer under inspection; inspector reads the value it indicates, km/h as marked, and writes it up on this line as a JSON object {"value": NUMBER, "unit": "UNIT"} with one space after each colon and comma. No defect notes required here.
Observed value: {"value": 65, "unit": "km/h"}
